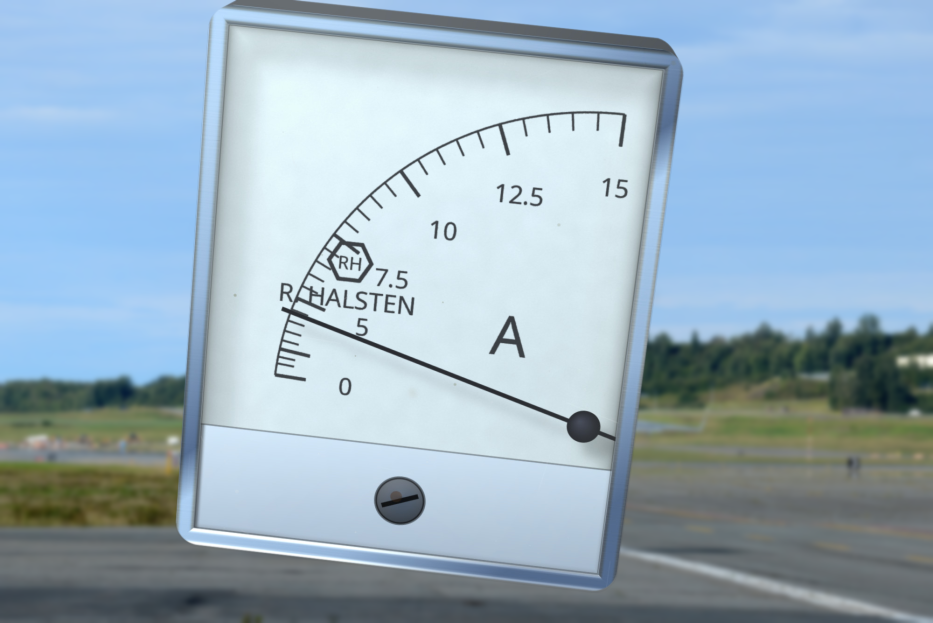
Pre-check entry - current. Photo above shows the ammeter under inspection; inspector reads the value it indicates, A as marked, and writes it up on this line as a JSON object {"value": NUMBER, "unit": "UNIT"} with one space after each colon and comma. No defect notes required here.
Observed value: {"value": 4.5, "unit": "A"}
